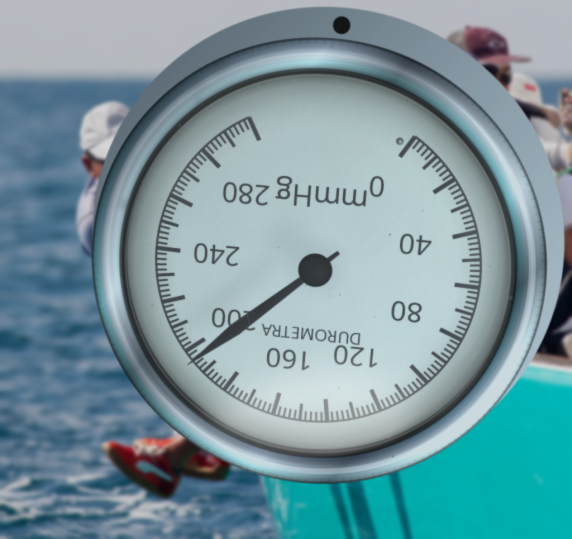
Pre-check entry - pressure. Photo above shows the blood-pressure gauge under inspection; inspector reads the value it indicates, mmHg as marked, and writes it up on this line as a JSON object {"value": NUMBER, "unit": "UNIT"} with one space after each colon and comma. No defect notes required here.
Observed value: {"value": 196, "unit": "mmHg"}
